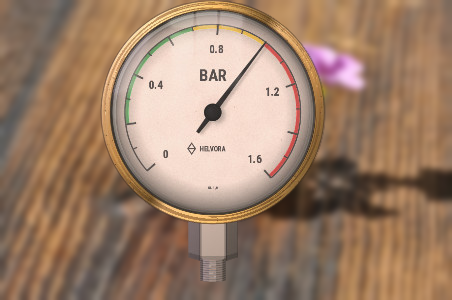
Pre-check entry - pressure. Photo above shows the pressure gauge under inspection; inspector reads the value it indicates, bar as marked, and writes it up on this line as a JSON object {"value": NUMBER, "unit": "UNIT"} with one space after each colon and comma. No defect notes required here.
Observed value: {"value": 1, "unit": "bar"}
